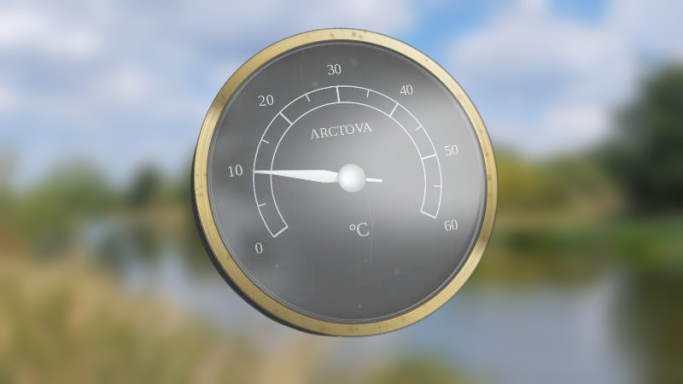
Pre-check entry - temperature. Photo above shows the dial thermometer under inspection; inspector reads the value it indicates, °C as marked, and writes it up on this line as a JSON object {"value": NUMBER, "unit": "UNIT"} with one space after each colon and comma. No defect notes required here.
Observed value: {"value": 10, "unit": "°C"}
